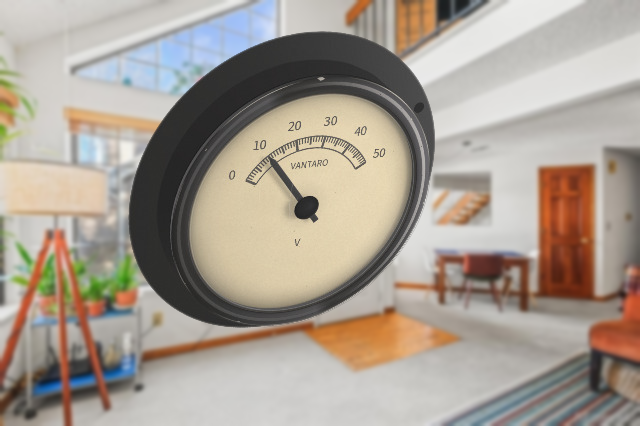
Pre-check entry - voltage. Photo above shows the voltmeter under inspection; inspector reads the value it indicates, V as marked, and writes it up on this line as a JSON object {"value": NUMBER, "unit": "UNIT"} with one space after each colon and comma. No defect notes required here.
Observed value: {"value": 10, "unit": "V"}
